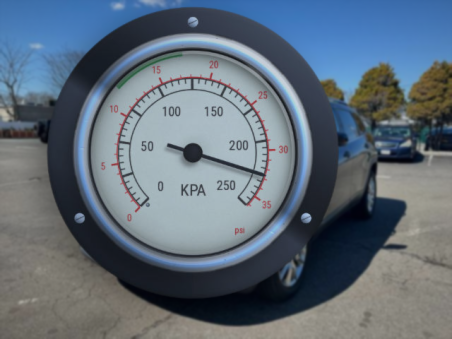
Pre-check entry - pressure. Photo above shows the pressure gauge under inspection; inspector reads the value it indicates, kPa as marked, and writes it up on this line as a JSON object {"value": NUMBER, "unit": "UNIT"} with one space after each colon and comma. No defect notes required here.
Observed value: {"value": 225, "unit": "kPa"}
